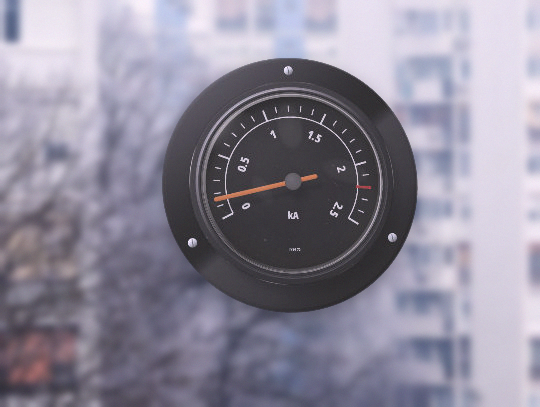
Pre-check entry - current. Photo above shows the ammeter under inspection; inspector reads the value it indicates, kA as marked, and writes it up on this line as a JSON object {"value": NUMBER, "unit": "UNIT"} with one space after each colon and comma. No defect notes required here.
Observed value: {"value": 0.15, "unit": "kA"}
